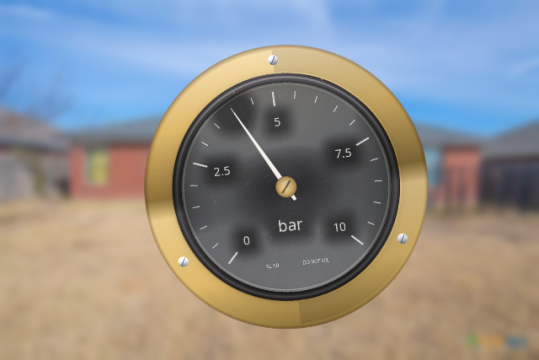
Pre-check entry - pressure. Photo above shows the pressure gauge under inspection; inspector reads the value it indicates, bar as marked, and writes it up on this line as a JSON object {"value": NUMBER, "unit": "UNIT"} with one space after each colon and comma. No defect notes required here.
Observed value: {"value": 4, "unit": "bar"}
